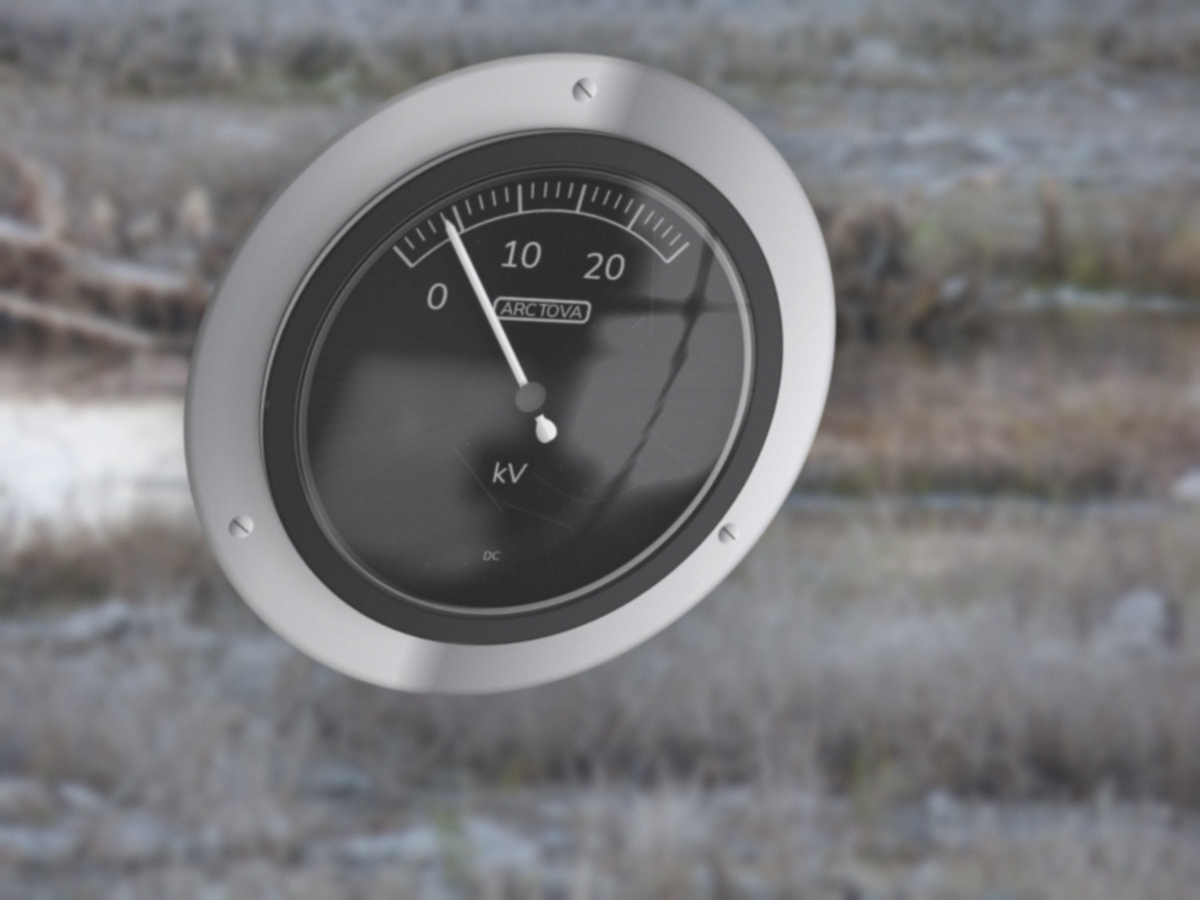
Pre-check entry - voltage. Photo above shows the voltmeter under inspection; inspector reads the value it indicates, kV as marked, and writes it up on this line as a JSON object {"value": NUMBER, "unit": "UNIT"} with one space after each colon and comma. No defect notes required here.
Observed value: {"value": 4, "unit": "kV"}
